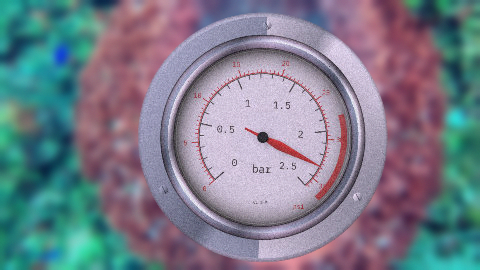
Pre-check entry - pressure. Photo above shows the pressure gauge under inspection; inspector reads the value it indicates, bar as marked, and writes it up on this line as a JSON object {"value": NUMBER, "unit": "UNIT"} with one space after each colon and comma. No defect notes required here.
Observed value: {"value": 2.3, "unit": "bar"}
